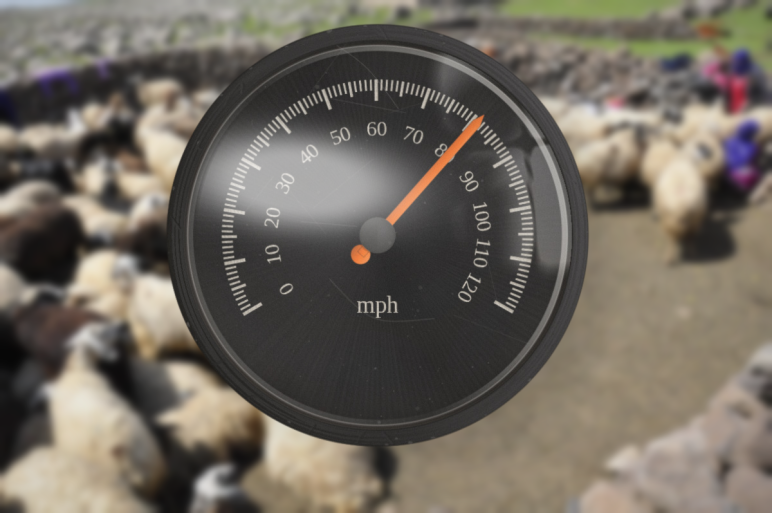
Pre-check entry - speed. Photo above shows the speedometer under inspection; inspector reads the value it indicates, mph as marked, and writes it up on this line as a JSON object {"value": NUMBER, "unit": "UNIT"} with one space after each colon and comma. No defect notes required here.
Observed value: {"value": 81, "unit": "mph"}
